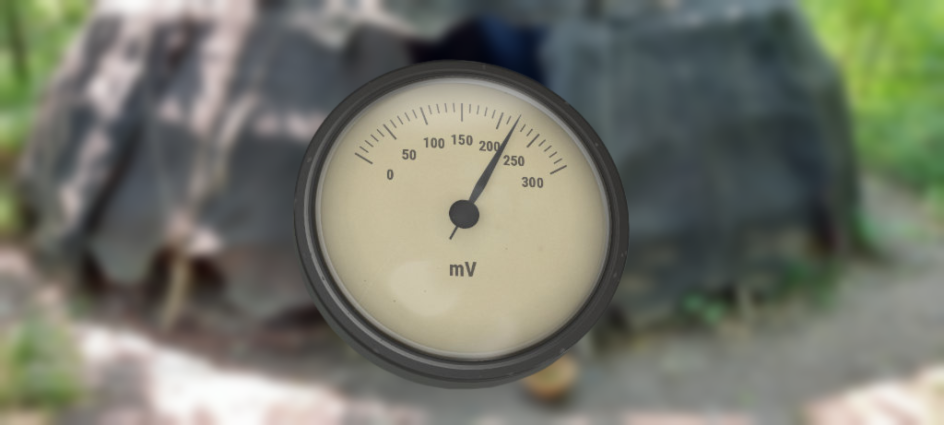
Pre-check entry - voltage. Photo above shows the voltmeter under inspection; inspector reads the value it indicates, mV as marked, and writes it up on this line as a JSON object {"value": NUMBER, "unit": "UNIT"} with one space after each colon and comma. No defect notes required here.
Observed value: {"value": 220, "unit": "mV"}
